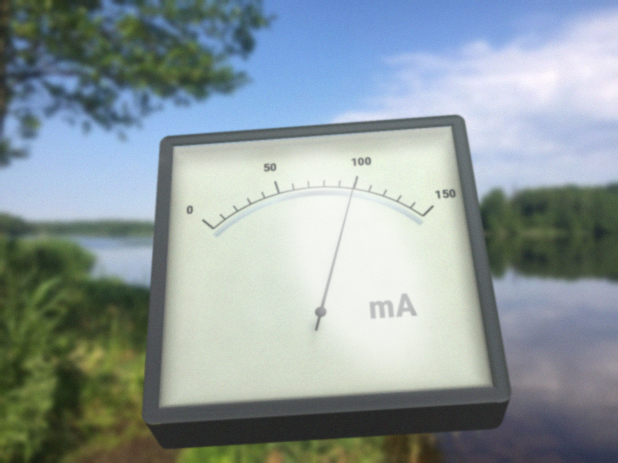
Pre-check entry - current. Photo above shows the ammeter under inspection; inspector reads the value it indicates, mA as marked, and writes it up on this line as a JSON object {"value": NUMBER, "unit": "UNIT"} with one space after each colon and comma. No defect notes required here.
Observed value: {"value": 100, "unit": "mA"}
